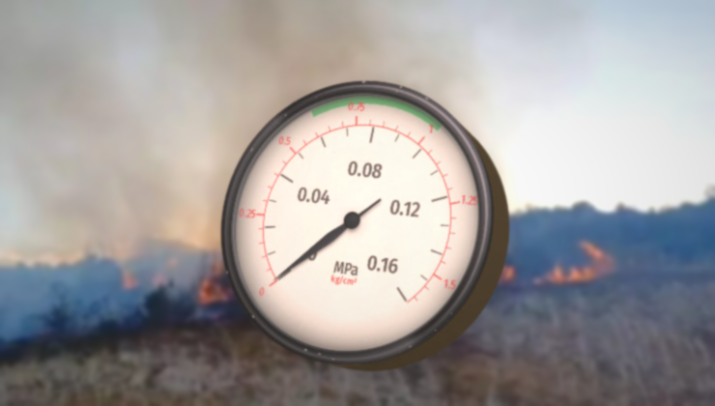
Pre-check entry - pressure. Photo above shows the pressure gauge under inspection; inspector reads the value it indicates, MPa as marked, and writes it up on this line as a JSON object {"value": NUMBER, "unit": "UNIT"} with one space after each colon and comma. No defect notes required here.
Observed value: {"value": 0, "unit": "MPa"}
